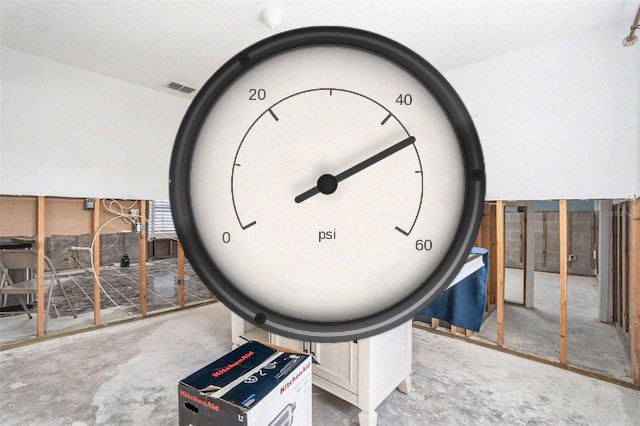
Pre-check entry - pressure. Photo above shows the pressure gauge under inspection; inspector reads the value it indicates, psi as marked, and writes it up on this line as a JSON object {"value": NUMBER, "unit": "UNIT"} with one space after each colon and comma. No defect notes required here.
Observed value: {"value": 45, "unit": "psi"}
